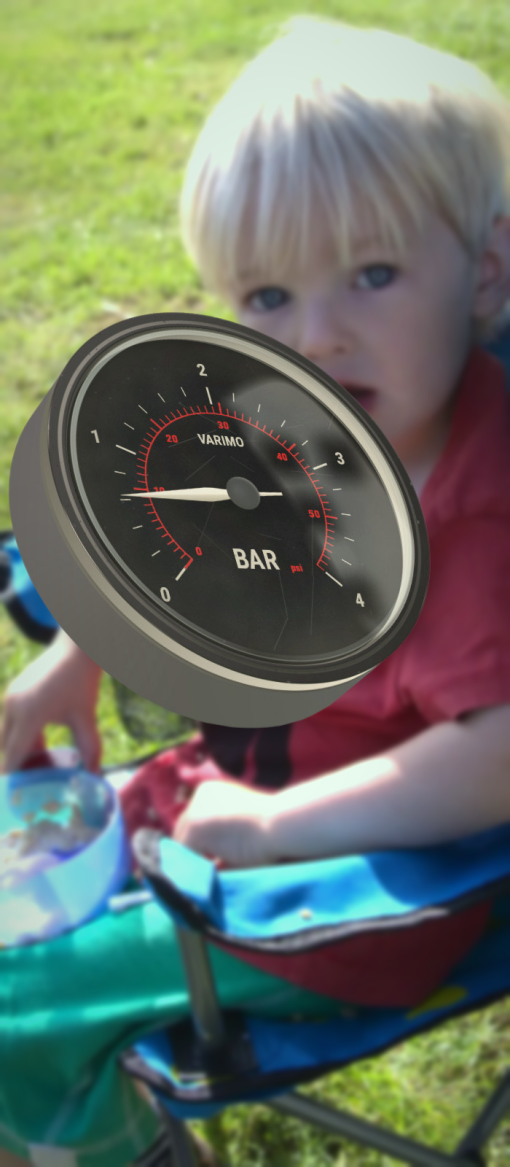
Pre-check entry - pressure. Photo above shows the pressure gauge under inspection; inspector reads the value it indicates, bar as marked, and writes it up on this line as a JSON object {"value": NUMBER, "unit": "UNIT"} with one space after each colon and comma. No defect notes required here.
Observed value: {"value": 0.6, "unit": "bar"}
